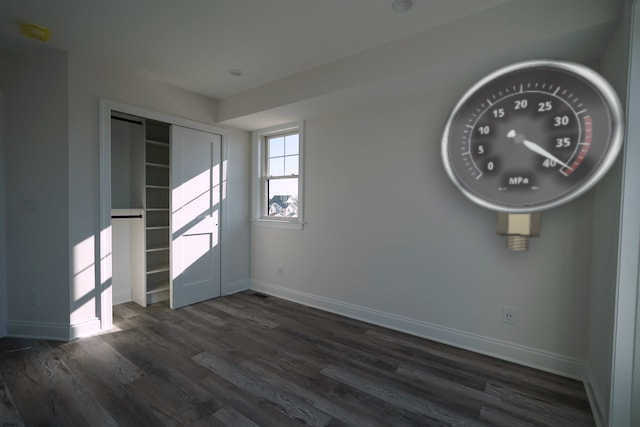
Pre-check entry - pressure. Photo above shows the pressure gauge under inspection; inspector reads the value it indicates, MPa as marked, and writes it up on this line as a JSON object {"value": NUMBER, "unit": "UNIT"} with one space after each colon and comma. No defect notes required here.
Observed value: {"value": 39, "unit": "MPa"}
